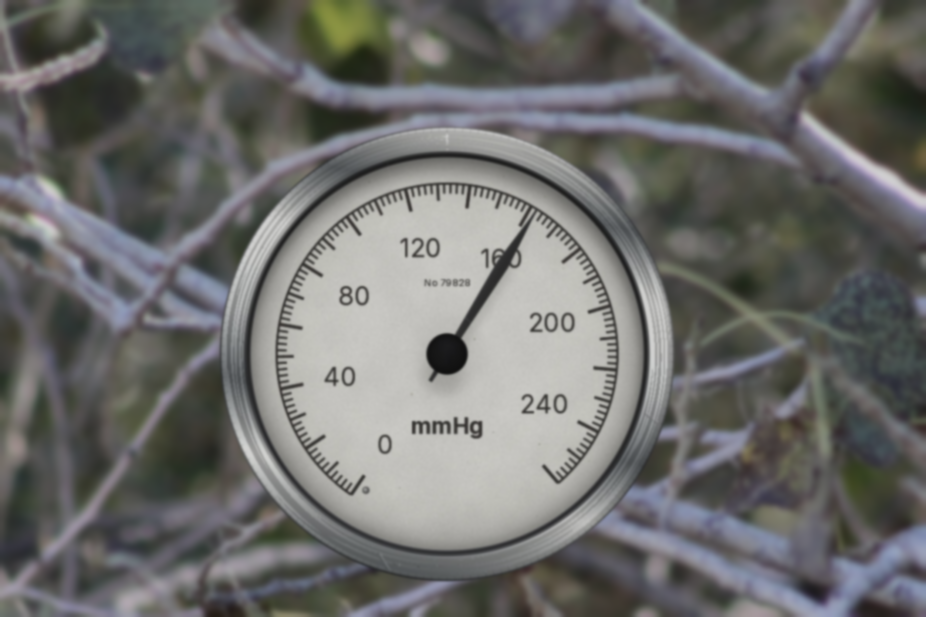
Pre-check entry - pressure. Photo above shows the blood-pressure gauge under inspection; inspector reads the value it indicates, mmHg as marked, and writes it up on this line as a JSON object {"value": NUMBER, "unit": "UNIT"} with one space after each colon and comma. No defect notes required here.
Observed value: {"value": 162, "unit": "mmHg"}
